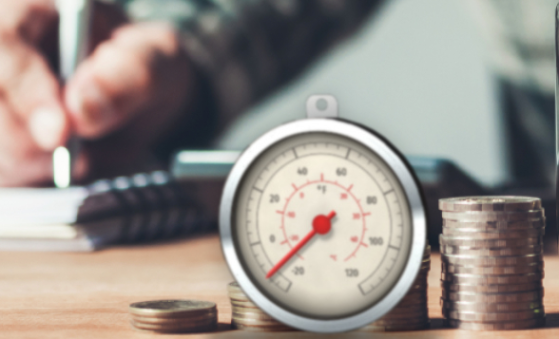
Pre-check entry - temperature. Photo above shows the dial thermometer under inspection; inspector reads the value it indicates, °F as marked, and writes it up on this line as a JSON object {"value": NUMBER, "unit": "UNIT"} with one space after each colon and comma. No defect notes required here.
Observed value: {"value": -12, "unit": "°F"}
